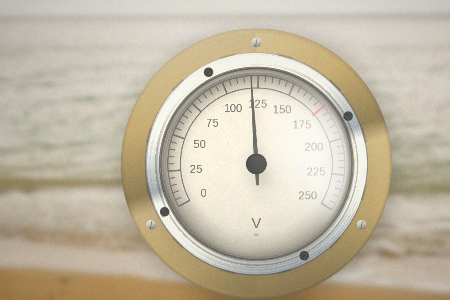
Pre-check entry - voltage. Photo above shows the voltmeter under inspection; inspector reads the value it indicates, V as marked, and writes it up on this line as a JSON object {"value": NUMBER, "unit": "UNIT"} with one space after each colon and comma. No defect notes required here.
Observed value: {"value": 120, "unit": "V"}
